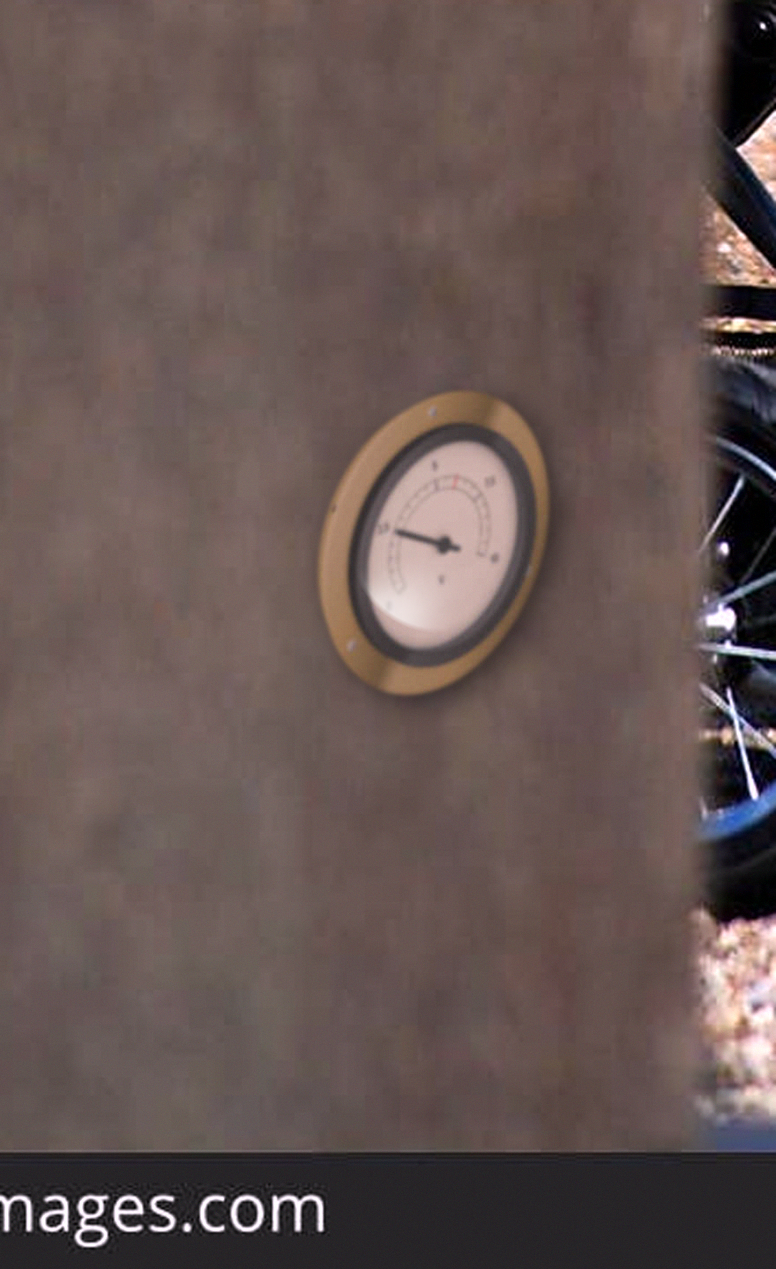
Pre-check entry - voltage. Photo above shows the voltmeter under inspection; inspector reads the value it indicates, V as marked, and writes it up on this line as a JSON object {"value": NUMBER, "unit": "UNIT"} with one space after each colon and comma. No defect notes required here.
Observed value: {"value": 2.5, "unit": "V"}
